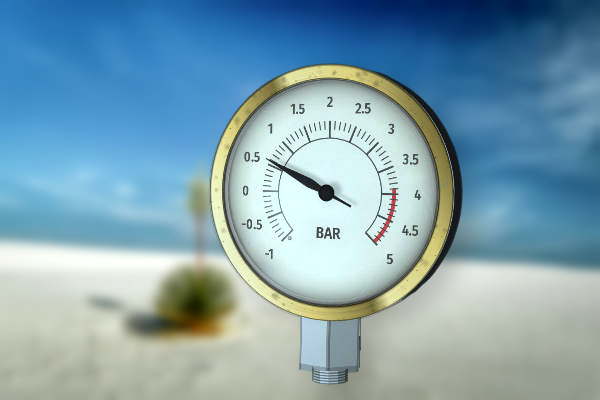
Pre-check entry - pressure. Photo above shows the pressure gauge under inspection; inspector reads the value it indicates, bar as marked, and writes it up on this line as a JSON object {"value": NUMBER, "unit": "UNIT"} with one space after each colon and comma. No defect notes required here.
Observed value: {"value": 0.6, "unit": "bar"}
